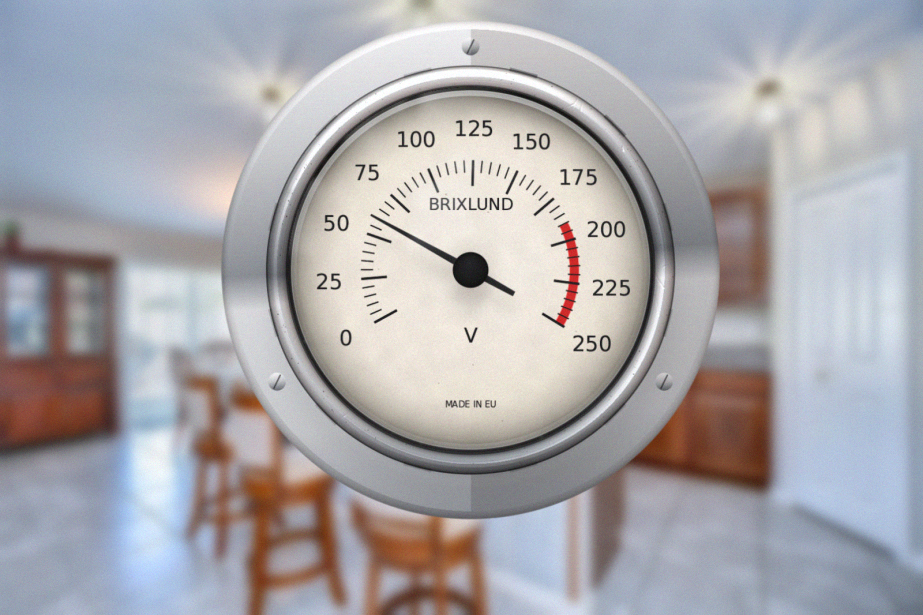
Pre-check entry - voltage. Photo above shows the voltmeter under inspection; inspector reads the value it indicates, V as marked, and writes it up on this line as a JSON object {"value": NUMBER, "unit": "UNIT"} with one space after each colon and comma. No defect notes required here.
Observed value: {"value": 60, "unit": "V"}
